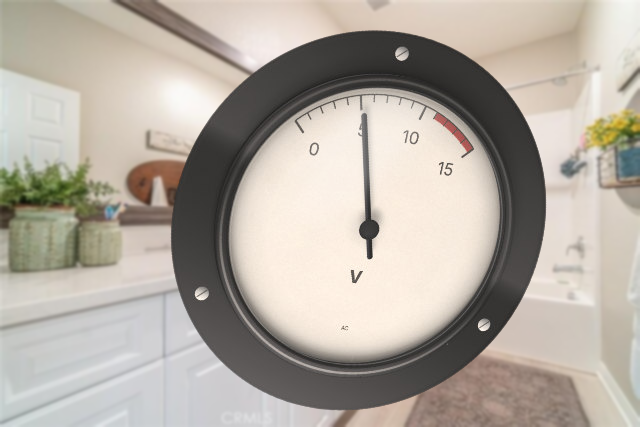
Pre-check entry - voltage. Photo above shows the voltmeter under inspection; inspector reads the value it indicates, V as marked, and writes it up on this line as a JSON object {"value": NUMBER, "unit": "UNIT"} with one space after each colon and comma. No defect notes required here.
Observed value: {"value": 5, "unit": "V"}
